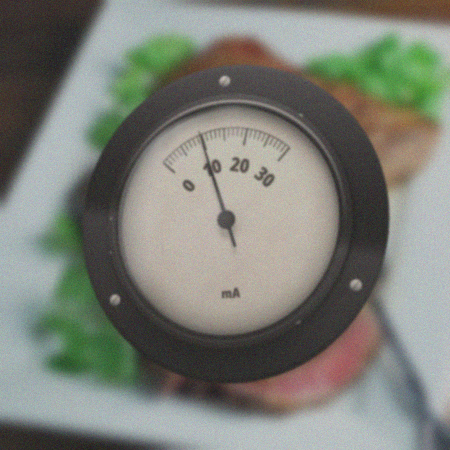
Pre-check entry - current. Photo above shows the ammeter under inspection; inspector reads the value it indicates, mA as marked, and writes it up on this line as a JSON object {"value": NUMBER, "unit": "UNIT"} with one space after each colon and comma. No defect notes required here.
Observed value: {"value": 10, "unit": "mA"}
